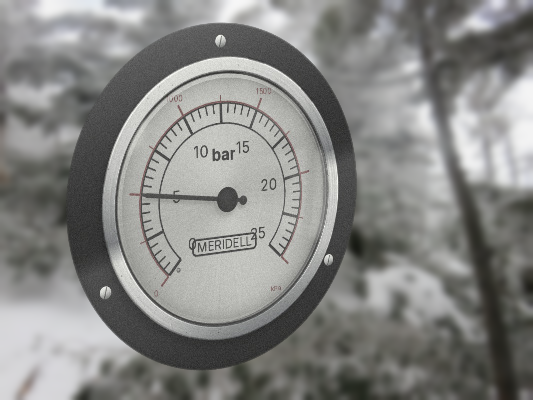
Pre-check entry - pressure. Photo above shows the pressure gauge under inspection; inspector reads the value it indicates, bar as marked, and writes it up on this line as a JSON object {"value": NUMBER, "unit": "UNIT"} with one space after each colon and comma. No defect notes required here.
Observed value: {"value": 5, "unit": "bar"}
